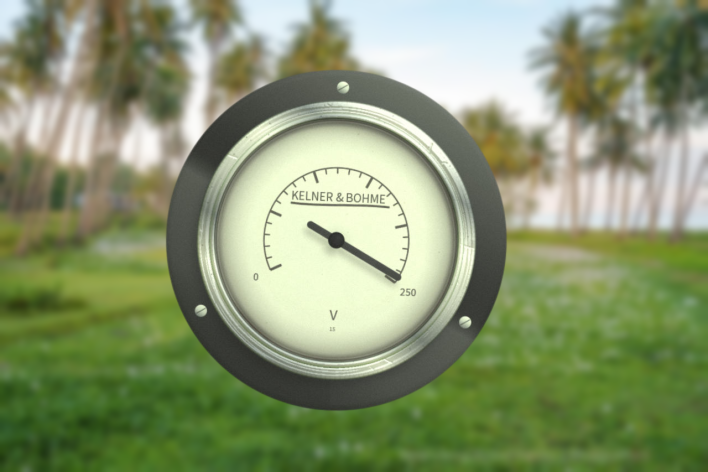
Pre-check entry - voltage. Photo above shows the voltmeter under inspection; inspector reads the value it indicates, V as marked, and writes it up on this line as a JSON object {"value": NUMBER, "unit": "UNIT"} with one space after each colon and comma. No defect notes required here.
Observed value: {"value": 245, "unit": "V"}
